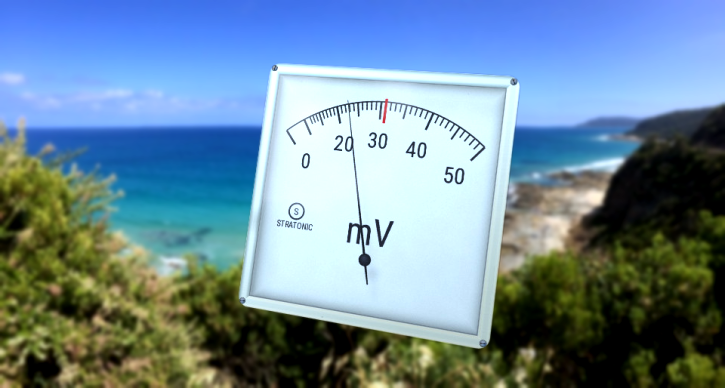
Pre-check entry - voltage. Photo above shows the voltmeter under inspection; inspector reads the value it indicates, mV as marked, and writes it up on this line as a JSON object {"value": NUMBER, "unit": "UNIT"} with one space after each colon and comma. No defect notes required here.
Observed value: {"value": 23, "unit": "mV"}
